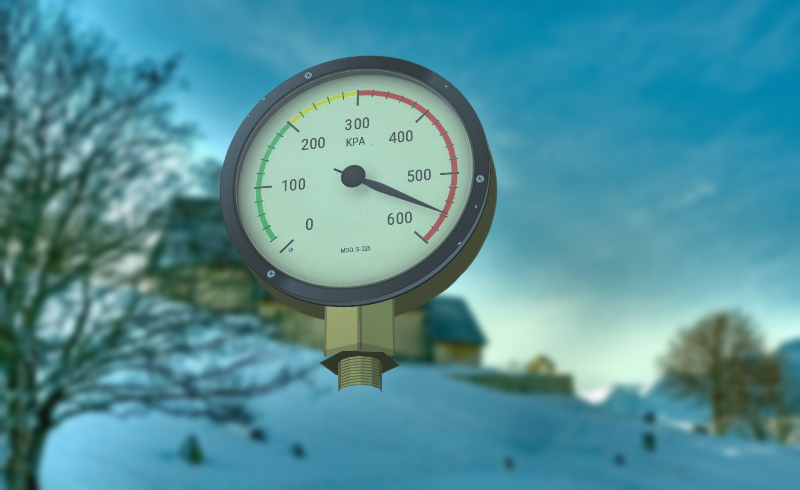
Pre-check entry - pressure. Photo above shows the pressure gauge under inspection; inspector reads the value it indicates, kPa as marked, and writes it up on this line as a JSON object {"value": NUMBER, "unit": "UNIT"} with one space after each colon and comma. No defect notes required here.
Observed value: {"value": 560, "unit": "kPa"}
